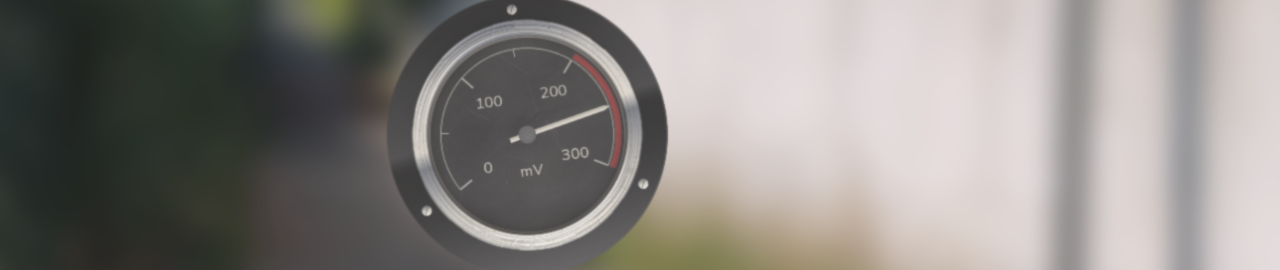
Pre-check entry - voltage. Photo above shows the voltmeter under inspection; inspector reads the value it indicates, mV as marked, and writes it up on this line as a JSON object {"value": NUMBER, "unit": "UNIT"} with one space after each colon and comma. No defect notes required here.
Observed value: {"value": 250, "unit": "mV"}
